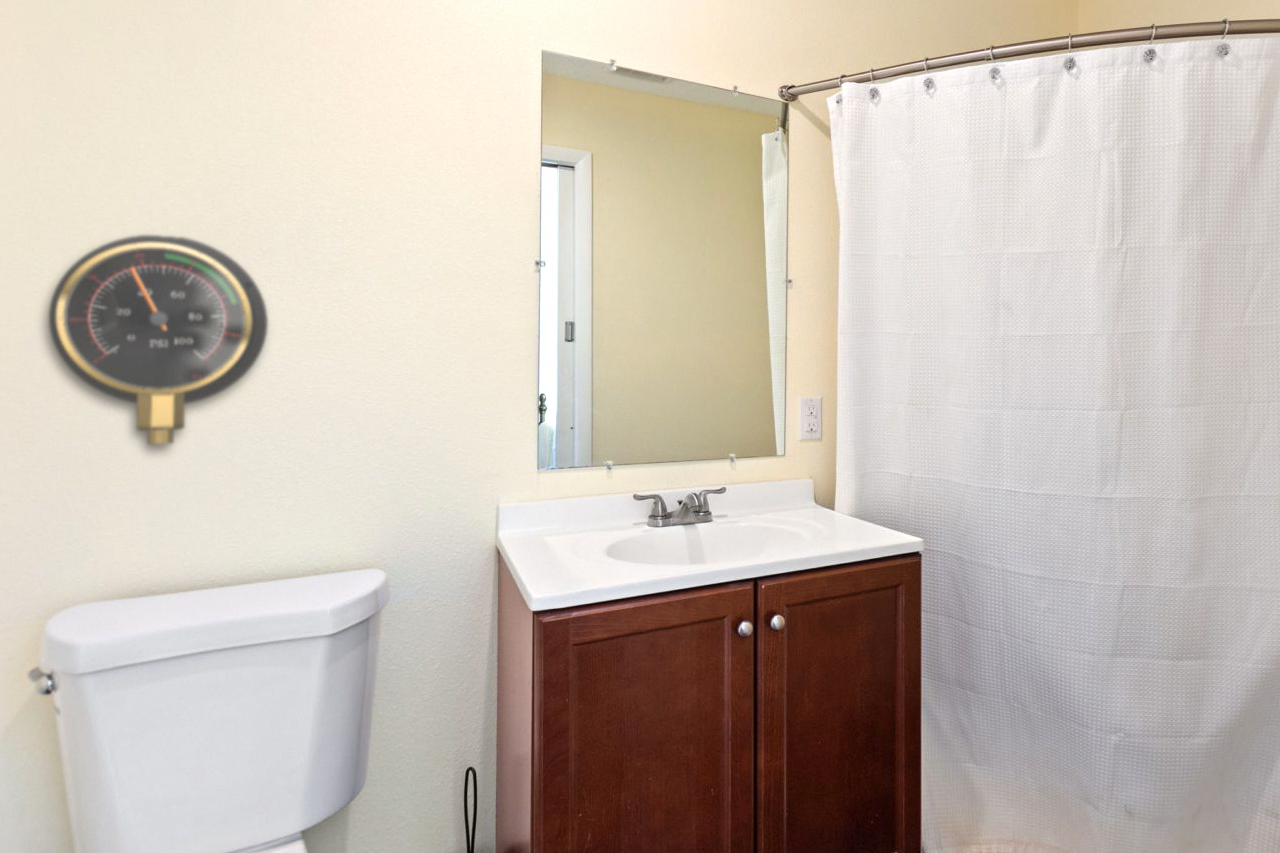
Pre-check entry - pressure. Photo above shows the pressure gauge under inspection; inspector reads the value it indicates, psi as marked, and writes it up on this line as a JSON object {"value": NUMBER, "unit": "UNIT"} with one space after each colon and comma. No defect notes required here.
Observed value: {"value": 40, "unit": "psi"}
